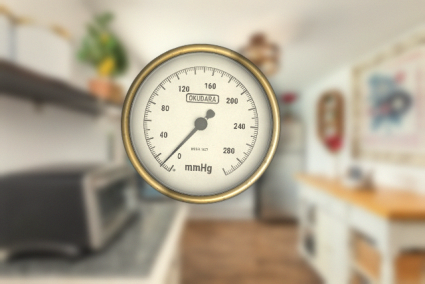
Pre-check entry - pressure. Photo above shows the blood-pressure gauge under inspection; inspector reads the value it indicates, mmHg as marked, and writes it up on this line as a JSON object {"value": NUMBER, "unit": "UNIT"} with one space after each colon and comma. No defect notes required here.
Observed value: {"value": 10, "unit": "mmHg"}
